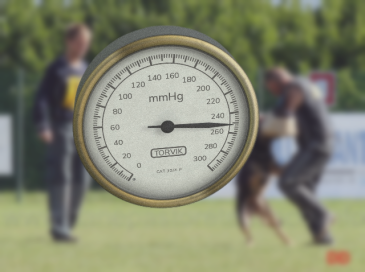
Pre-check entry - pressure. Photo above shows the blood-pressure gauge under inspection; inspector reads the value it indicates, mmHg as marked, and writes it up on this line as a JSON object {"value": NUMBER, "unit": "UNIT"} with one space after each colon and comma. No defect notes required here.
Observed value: {"value": 250, "unit": "mmHg"}
